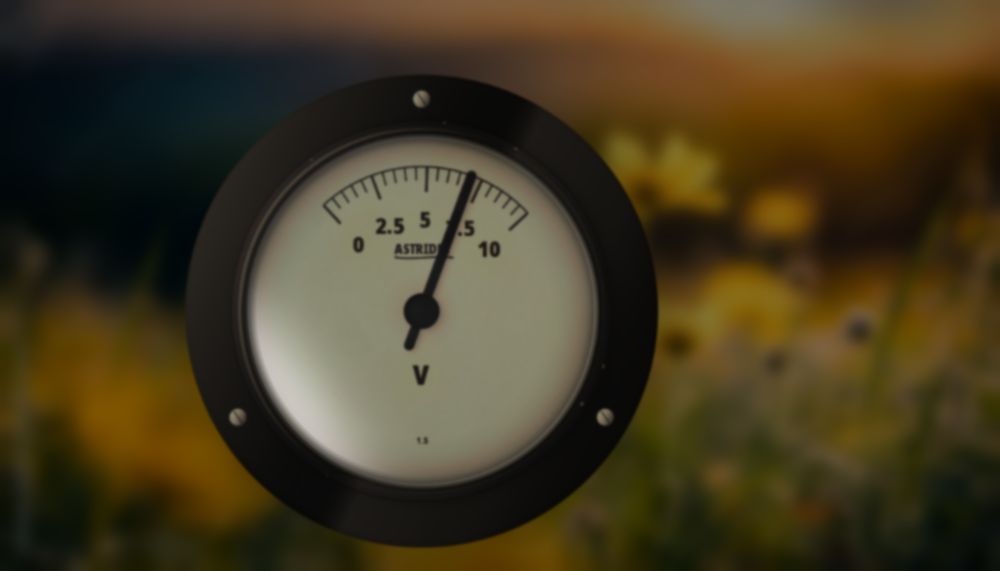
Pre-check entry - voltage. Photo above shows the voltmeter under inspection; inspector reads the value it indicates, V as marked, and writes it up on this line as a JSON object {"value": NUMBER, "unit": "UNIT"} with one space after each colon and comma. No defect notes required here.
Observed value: {"value": 7, "unit": "V"}
